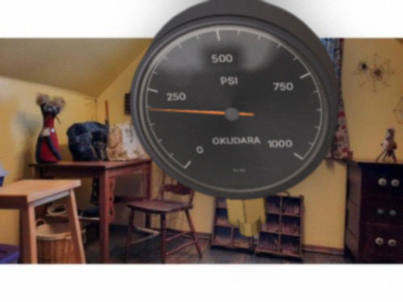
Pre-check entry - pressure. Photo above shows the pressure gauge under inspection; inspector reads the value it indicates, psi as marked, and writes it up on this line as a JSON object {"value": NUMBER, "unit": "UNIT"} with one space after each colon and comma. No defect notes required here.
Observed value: {"value": 200, "unit": "psi"}
